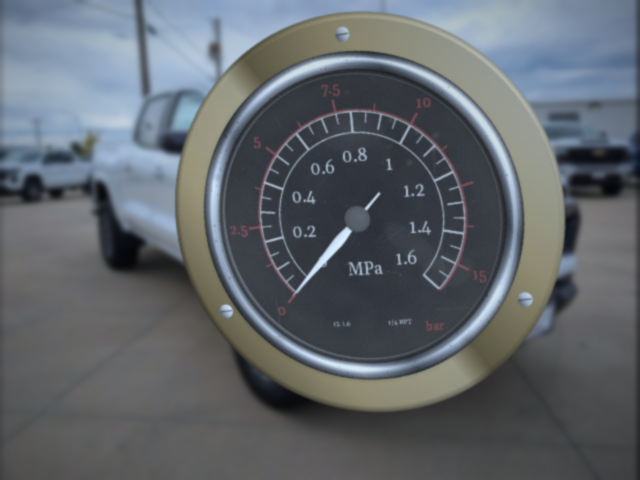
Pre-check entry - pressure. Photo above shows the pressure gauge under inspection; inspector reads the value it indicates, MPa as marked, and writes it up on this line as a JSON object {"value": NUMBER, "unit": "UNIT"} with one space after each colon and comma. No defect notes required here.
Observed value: {"value": 0, "unit": "MPa"}
